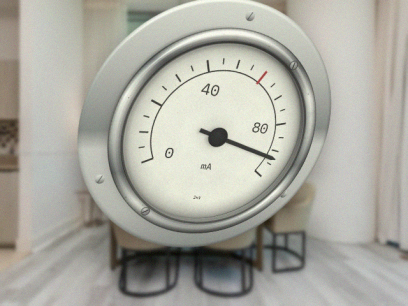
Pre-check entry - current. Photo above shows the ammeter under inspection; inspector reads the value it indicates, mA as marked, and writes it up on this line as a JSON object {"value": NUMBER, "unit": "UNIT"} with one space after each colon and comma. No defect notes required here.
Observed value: {"value": 92.5, "unit": "mA"}
